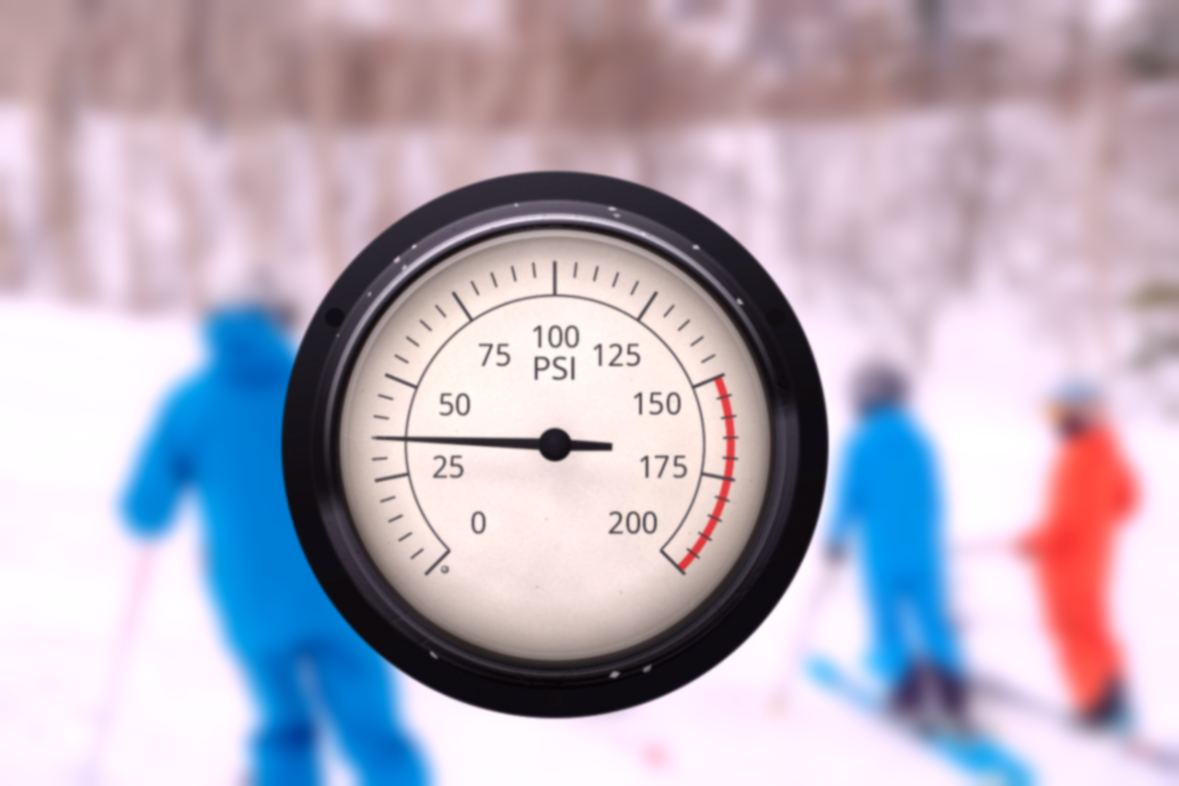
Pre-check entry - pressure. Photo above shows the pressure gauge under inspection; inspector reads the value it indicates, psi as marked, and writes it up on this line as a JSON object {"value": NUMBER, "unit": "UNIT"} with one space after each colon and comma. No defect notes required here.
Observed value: {"value": 35, "unit": "psi"}
